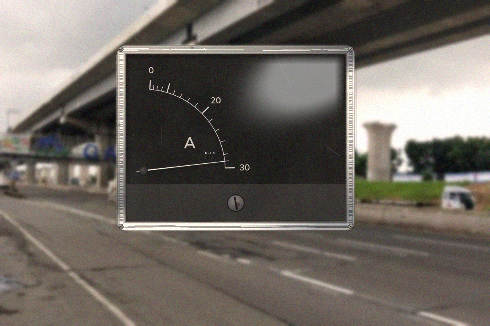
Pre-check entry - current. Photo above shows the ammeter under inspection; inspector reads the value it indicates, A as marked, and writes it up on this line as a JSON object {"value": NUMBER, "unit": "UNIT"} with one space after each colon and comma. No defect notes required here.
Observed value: {"value": 29, "unit": "A"}
